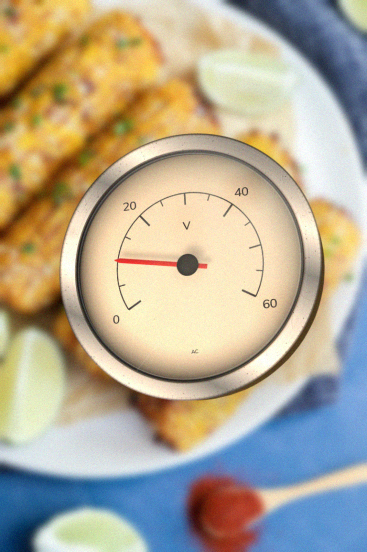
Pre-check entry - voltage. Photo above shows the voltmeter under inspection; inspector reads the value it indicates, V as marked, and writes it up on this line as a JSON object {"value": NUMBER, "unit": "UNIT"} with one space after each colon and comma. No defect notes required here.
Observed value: {"value": 10, "unit": "V"}
